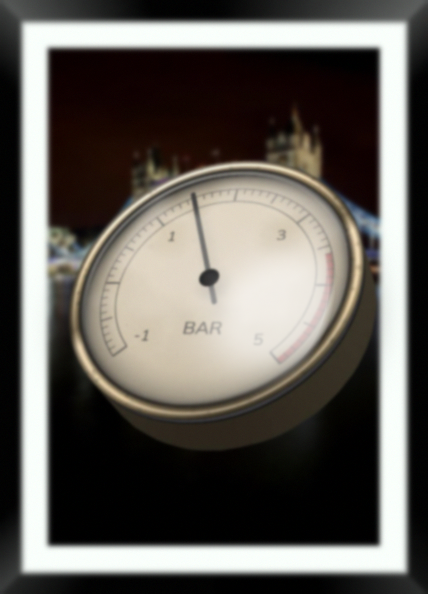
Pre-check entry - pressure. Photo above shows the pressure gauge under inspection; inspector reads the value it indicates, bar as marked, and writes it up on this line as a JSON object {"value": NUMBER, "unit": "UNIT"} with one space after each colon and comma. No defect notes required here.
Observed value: {"value": 1.5, "unit": "bar"}
